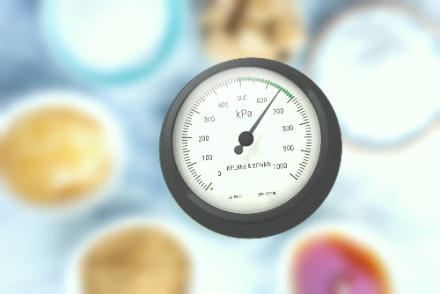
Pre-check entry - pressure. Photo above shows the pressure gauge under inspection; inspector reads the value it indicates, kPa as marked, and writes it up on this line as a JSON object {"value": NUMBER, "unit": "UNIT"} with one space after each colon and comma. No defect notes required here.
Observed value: {"value": 650, "unit": "kPa"}
